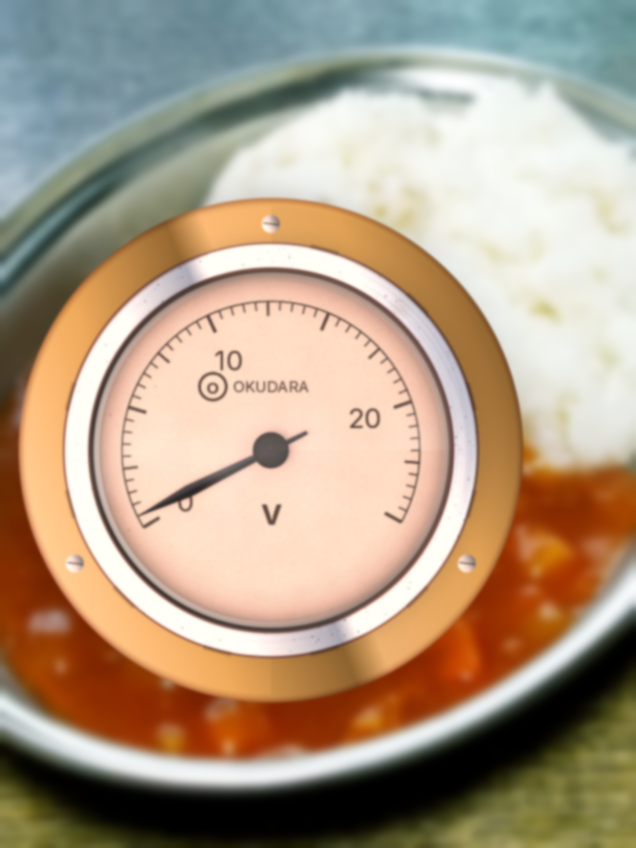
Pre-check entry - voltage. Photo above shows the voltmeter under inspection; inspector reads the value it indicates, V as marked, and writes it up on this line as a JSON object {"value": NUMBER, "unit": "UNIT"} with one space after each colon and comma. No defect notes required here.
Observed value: {"value": 0.5, "unit": "V"}
